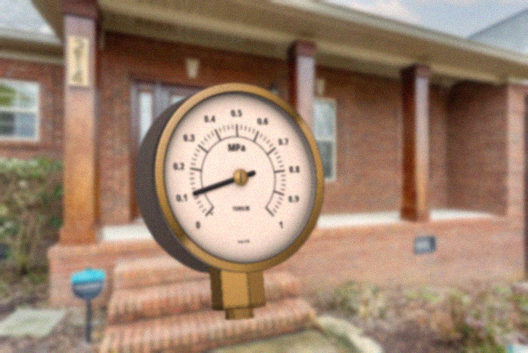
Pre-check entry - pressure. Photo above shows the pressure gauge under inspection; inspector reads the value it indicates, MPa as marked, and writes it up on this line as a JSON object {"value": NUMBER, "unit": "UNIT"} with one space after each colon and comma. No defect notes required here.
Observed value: {"value": 0.1, "unit": "MPa"}
